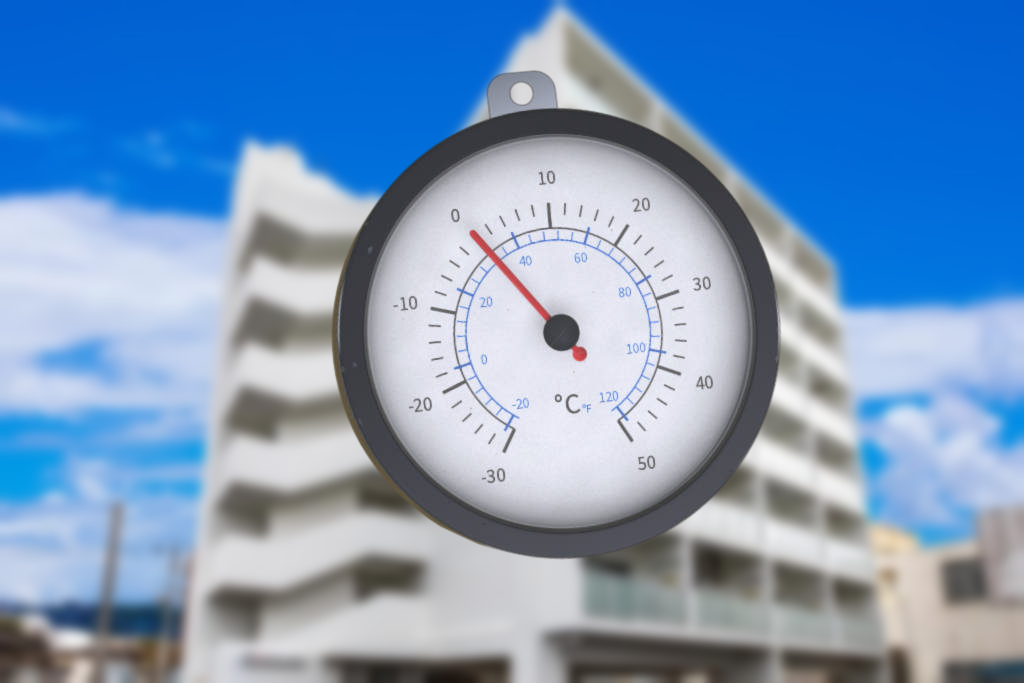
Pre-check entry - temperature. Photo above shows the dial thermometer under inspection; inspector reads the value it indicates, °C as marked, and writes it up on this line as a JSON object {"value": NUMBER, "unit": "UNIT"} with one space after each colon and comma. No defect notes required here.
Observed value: {"value": 0, "unit": "°C"}
